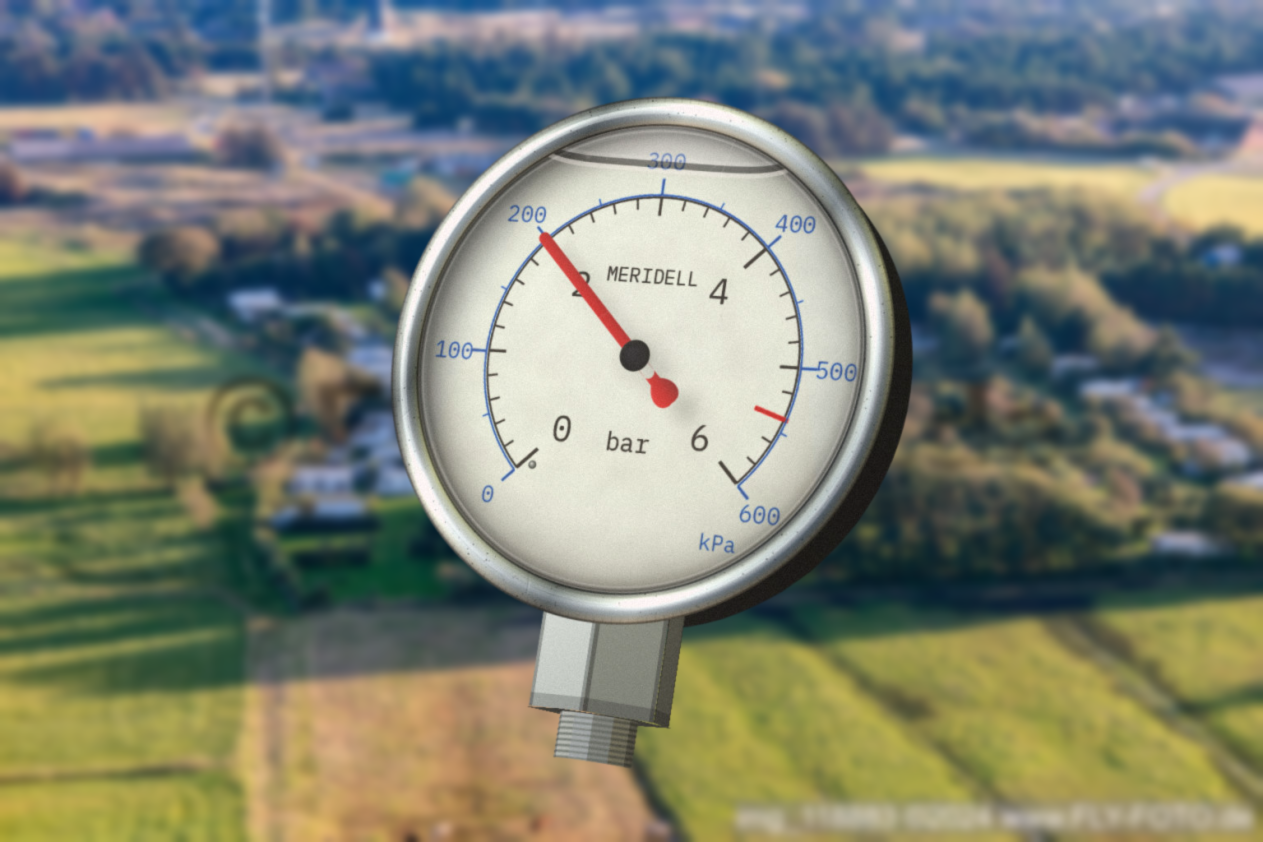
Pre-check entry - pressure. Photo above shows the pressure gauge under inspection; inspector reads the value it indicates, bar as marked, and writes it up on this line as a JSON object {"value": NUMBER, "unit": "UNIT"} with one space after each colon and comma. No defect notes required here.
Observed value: {"value": 2, "unit": "bar"}
